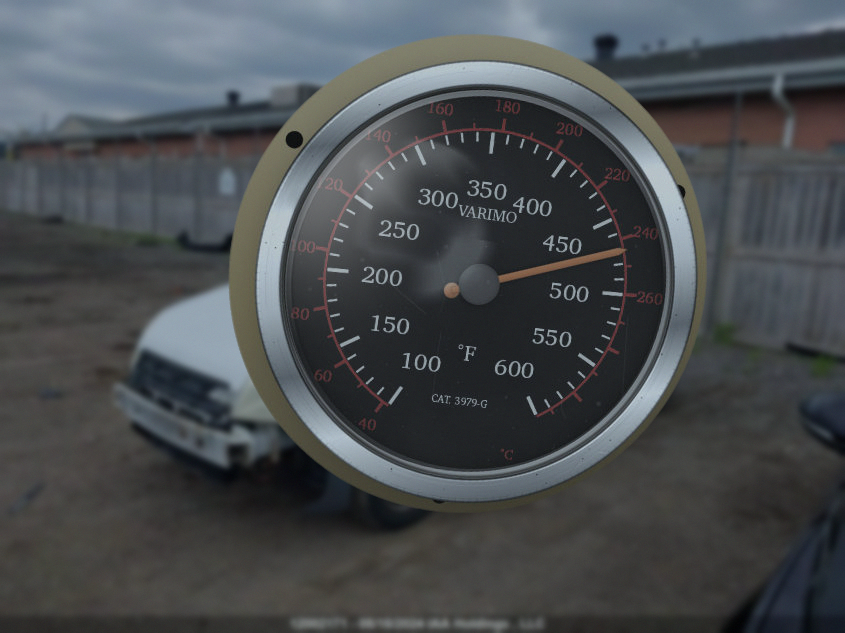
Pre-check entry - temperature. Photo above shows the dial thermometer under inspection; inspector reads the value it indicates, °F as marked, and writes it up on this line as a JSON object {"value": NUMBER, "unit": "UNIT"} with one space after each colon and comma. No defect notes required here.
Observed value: {"value": 470, "unit": "°F"}
